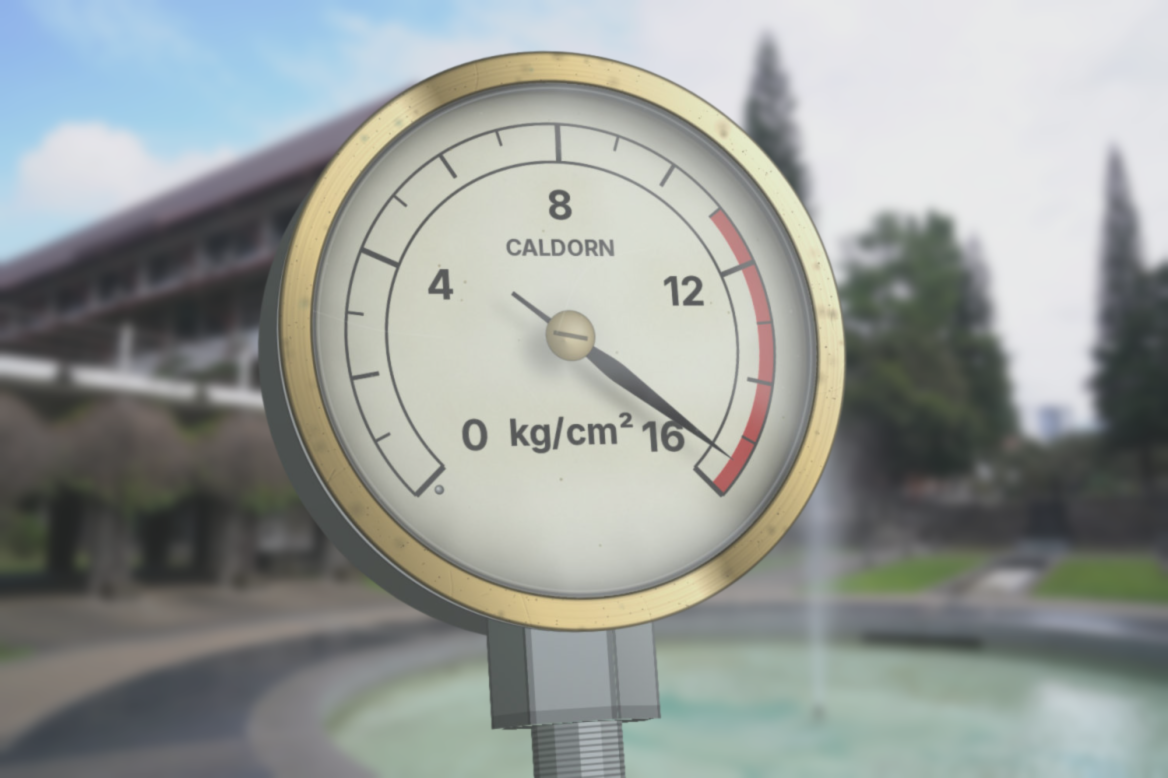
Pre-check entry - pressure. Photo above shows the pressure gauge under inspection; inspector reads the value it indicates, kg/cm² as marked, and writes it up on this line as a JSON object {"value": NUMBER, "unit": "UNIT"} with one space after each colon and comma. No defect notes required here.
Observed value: {"value": 15.5, "unit": "kg/cm²"}
